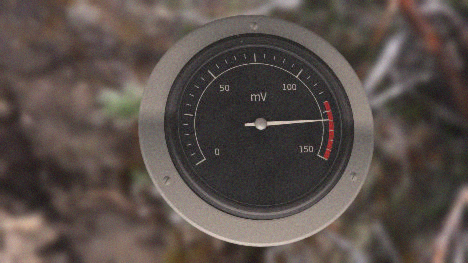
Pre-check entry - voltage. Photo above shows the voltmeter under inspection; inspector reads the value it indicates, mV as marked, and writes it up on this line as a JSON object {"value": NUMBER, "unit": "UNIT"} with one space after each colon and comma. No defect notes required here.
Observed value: {"value": 130, "unit": "mV"}
